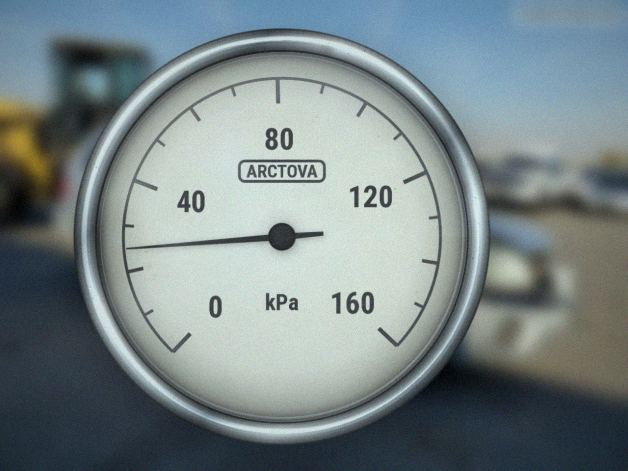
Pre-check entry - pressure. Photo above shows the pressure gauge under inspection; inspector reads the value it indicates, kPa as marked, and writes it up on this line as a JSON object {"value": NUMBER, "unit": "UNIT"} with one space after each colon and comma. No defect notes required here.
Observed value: {"value": 25, "unit": "kPa"}
